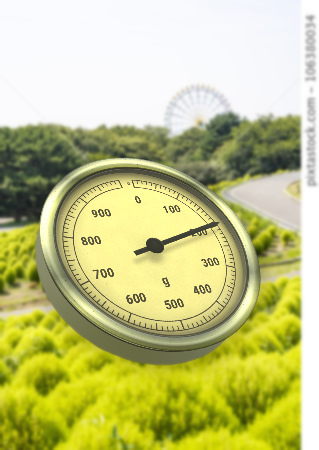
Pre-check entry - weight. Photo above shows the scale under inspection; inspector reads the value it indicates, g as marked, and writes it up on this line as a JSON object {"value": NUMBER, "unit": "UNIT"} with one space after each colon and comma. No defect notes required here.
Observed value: {"value": 200, "unit": "g"}
